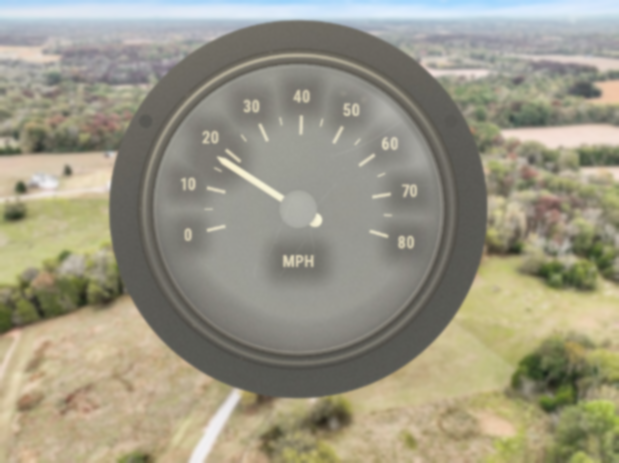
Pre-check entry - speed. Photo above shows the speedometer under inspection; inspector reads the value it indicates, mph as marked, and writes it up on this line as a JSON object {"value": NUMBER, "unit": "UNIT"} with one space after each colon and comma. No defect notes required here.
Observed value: {"value": 17.5, "unit": "mph"}
